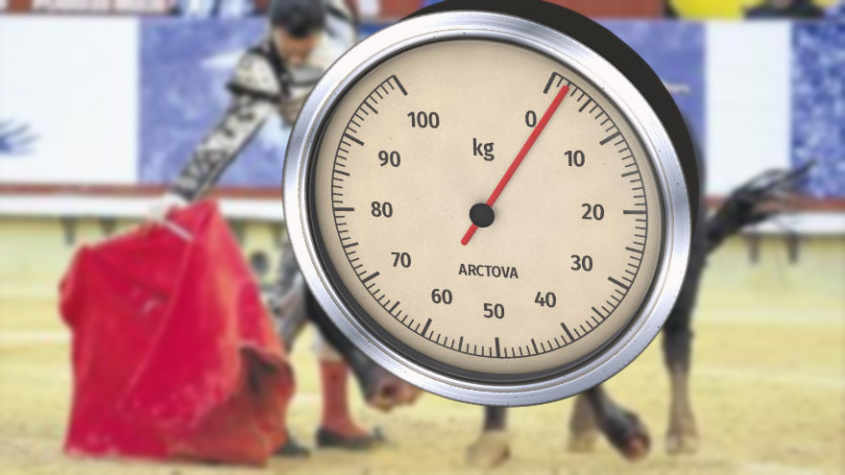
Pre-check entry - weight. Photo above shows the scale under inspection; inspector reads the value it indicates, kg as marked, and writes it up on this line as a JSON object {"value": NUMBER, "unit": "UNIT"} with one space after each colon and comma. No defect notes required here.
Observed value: {"value": 2, "unit": "kg"}
